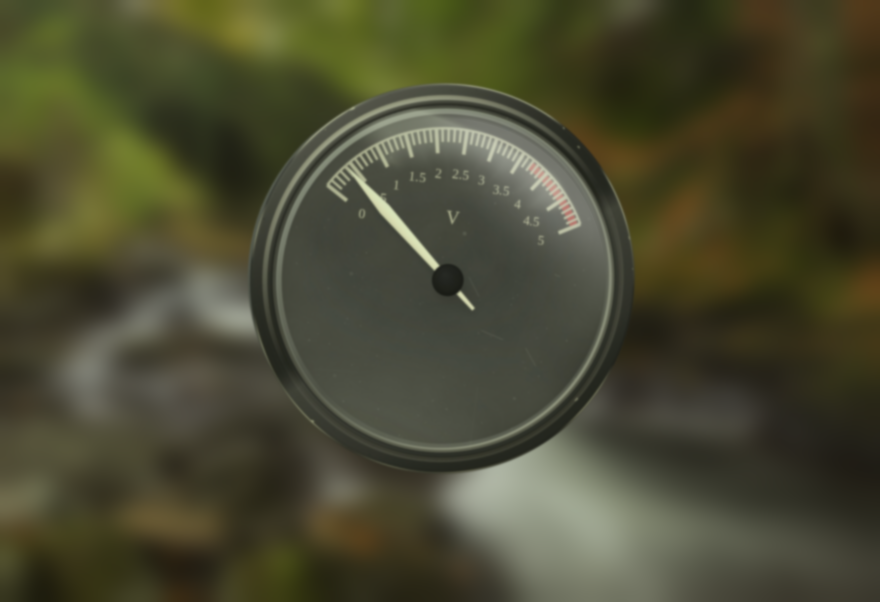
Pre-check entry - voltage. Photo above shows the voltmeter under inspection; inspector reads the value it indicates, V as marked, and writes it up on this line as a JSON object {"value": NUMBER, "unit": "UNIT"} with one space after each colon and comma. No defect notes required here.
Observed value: {"value": 0.4, "unit": "V"}
